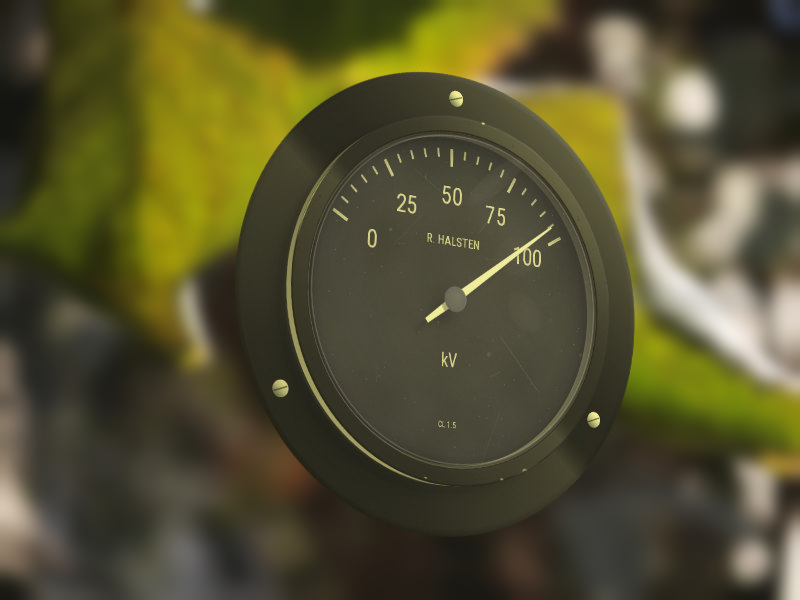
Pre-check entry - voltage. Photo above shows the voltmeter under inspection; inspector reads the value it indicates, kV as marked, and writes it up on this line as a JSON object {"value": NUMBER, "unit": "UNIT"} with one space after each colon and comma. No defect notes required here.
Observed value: {"value": 95, "unit": "kV"}
